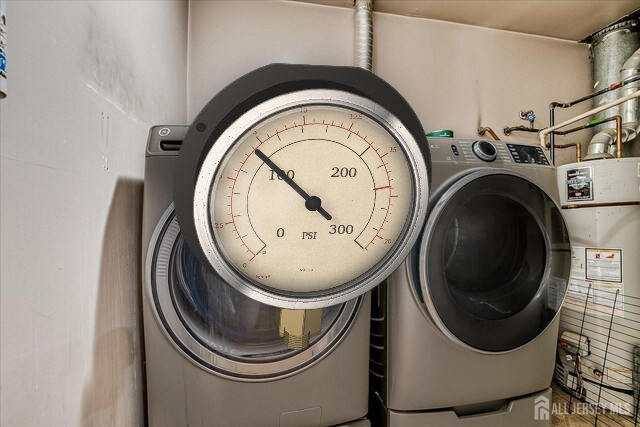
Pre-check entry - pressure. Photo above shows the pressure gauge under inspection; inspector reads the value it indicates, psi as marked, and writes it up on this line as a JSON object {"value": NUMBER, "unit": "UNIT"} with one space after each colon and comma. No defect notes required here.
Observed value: {"value": 100, "unit": "psi"}
